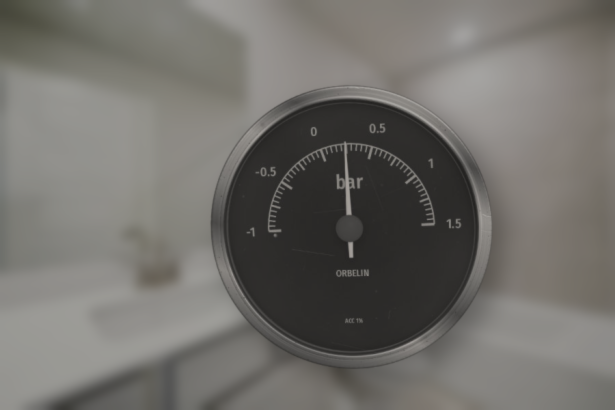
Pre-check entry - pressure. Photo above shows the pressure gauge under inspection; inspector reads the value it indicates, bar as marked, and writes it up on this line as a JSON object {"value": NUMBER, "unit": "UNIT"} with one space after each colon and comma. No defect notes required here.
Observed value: {"value": 0.25, "unit": "bar"}
